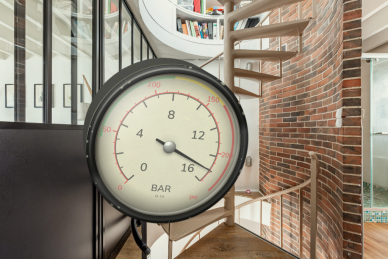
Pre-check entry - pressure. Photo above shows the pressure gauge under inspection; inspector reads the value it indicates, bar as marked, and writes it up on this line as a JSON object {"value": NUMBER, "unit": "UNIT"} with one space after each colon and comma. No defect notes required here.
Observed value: {"value": 15, "unit": "bar"}
